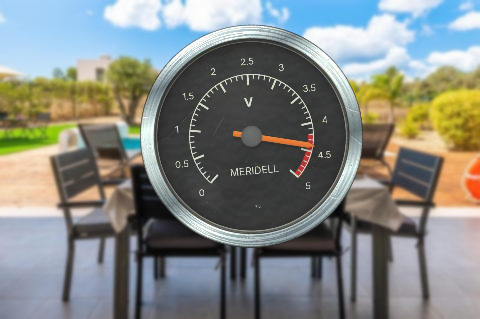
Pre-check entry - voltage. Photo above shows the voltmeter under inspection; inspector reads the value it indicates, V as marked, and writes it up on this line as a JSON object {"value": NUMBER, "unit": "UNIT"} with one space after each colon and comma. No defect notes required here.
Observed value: {"value": 4.4, "unit": "V"}
